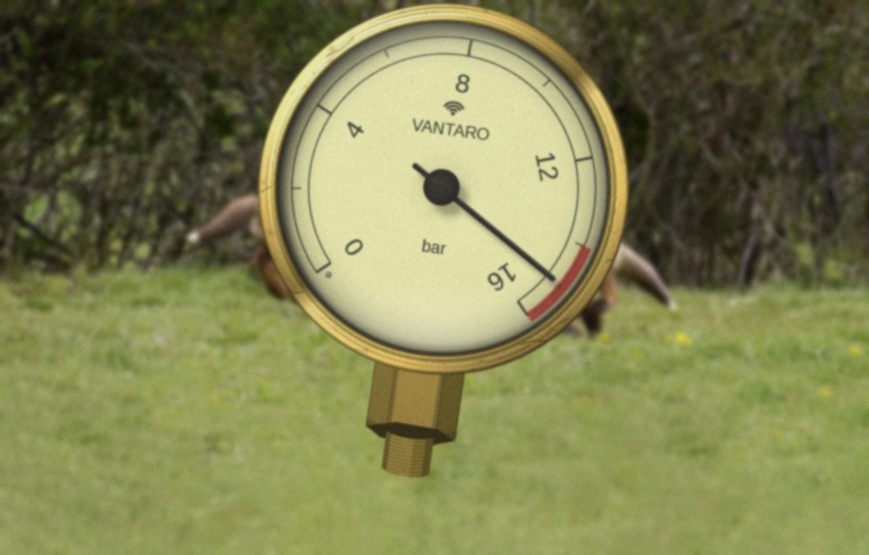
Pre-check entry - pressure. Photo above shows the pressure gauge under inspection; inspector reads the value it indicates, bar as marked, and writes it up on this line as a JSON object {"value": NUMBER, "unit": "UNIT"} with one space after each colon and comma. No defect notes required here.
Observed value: {"value": 15, "unit": "bar"}
